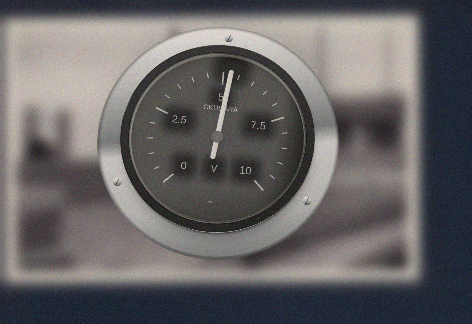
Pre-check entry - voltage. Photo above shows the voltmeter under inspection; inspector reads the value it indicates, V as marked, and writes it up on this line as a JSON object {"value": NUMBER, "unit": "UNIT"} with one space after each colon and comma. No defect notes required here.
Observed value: {"value": 5.25, "unit": "V"}
